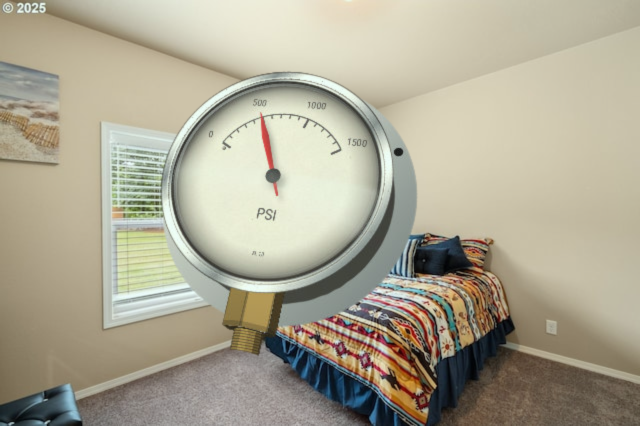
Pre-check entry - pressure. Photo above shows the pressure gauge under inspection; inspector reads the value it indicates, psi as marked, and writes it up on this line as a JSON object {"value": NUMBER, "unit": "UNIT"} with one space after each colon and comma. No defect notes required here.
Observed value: {"value": 500, "unit": "psi"}
